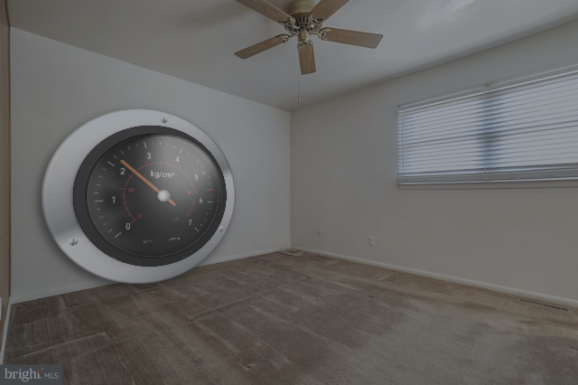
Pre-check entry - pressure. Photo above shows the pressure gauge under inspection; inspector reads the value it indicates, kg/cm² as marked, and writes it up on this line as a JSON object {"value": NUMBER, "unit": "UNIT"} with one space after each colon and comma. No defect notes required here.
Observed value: {"value": 2.2, "unit": "kg/cm²"}
